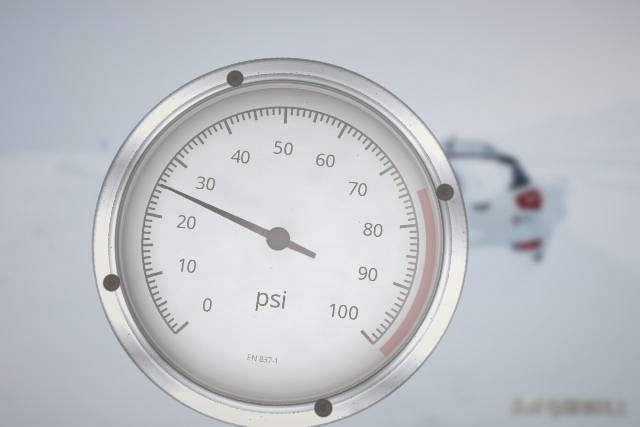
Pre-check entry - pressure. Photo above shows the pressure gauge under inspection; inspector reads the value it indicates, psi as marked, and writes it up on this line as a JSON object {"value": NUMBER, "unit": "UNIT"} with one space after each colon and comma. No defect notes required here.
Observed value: {"value": 25, "unit": "psi"}
